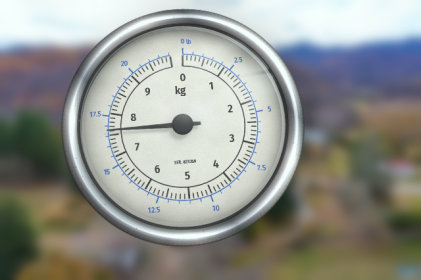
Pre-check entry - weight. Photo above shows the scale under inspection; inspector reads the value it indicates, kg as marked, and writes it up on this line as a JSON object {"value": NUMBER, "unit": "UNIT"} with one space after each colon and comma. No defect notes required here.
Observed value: {"value": 7.6, "unit": "kg"}
